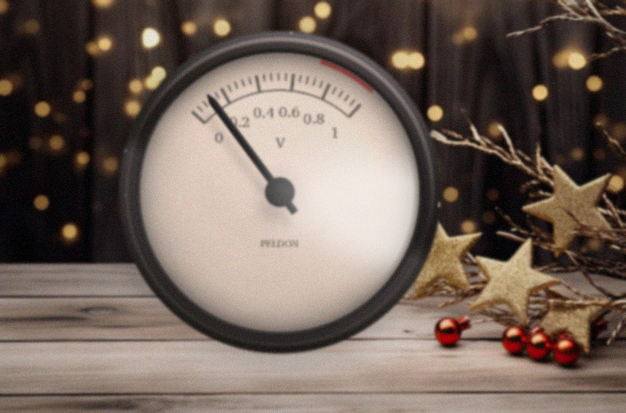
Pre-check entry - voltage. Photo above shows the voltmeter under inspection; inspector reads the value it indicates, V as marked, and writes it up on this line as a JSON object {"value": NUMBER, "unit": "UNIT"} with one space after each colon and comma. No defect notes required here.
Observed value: {"value": 0.12, "unit": "V"}
